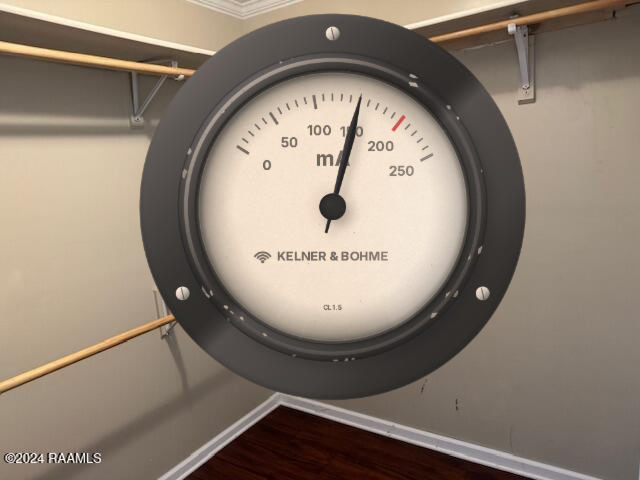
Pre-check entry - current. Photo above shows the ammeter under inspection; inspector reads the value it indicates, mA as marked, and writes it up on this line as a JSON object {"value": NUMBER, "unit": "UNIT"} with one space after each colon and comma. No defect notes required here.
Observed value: {"value": 150, "unit": "mA"}
